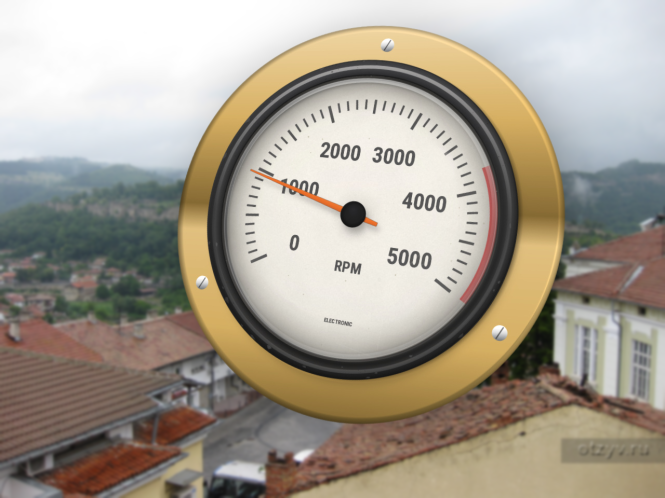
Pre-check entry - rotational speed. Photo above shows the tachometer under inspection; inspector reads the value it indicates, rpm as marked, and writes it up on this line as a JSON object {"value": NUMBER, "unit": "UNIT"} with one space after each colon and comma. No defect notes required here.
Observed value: {"value": 950, "unit": "rpm"}
